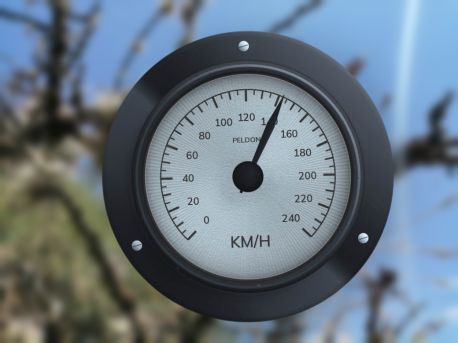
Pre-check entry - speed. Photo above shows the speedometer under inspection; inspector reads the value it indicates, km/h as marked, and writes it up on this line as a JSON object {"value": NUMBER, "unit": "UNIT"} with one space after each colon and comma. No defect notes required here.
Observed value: {"value": 142.5, "unit": "km/h"}
